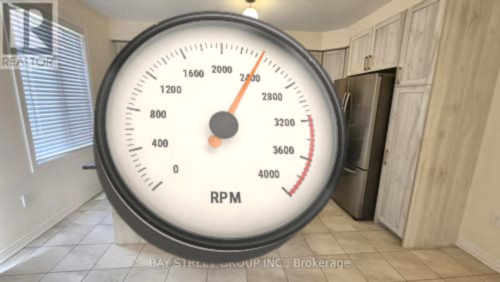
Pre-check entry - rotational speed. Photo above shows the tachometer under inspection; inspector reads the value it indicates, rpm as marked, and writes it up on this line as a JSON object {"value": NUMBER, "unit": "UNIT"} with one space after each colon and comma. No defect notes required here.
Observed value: {"value": 2400, "unit": "rpm"}
